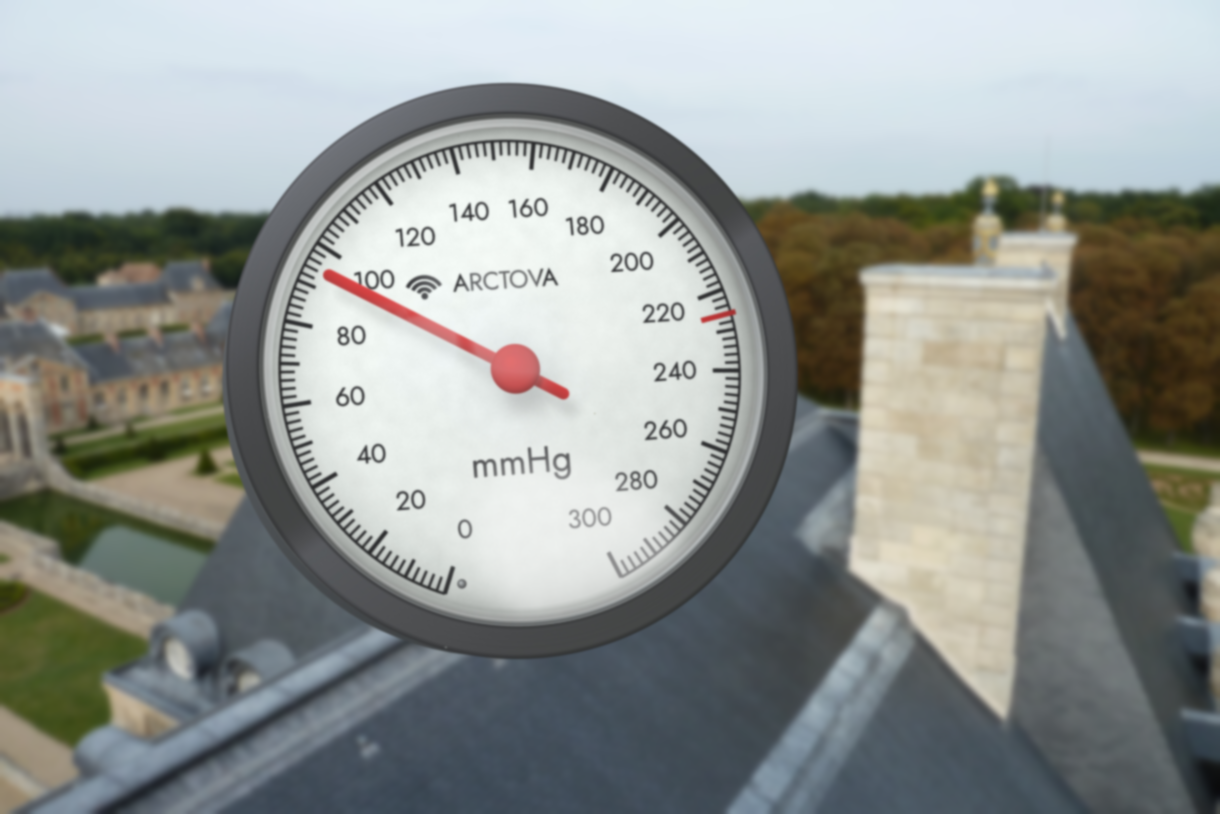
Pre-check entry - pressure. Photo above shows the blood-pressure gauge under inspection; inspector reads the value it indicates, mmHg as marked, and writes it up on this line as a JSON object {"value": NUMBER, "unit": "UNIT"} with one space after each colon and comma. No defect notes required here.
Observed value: {"value": 94, "unit": "mmHg"}
